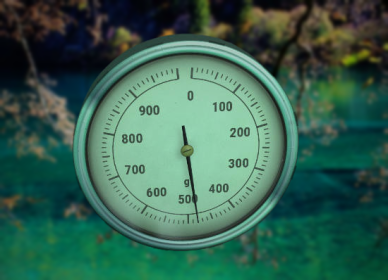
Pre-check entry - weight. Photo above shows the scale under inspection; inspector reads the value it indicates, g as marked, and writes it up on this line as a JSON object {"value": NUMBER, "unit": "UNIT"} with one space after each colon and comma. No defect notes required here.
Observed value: {"value": 480, "unit": "g"}
